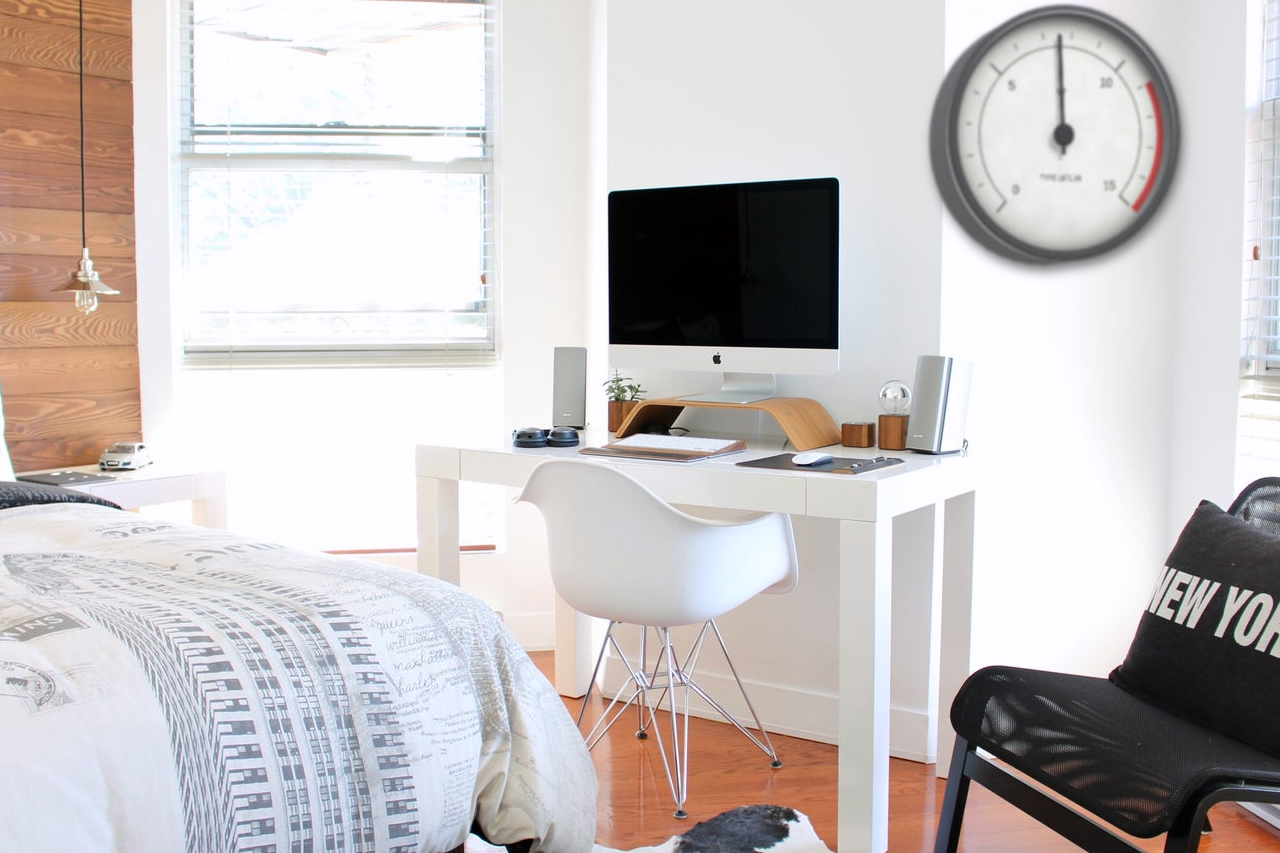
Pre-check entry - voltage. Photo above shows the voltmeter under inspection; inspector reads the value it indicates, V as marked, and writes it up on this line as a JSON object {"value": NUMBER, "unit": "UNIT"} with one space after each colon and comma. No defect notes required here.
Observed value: {"value": 7.5, "unit": "V"}
